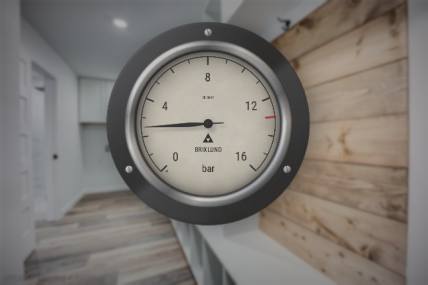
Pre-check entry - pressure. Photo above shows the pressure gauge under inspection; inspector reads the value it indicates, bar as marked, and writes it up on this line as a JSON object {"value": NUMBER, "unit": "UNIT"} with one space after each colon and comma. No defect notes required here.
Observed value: {"value": 2.5, "unit": "bar"}
